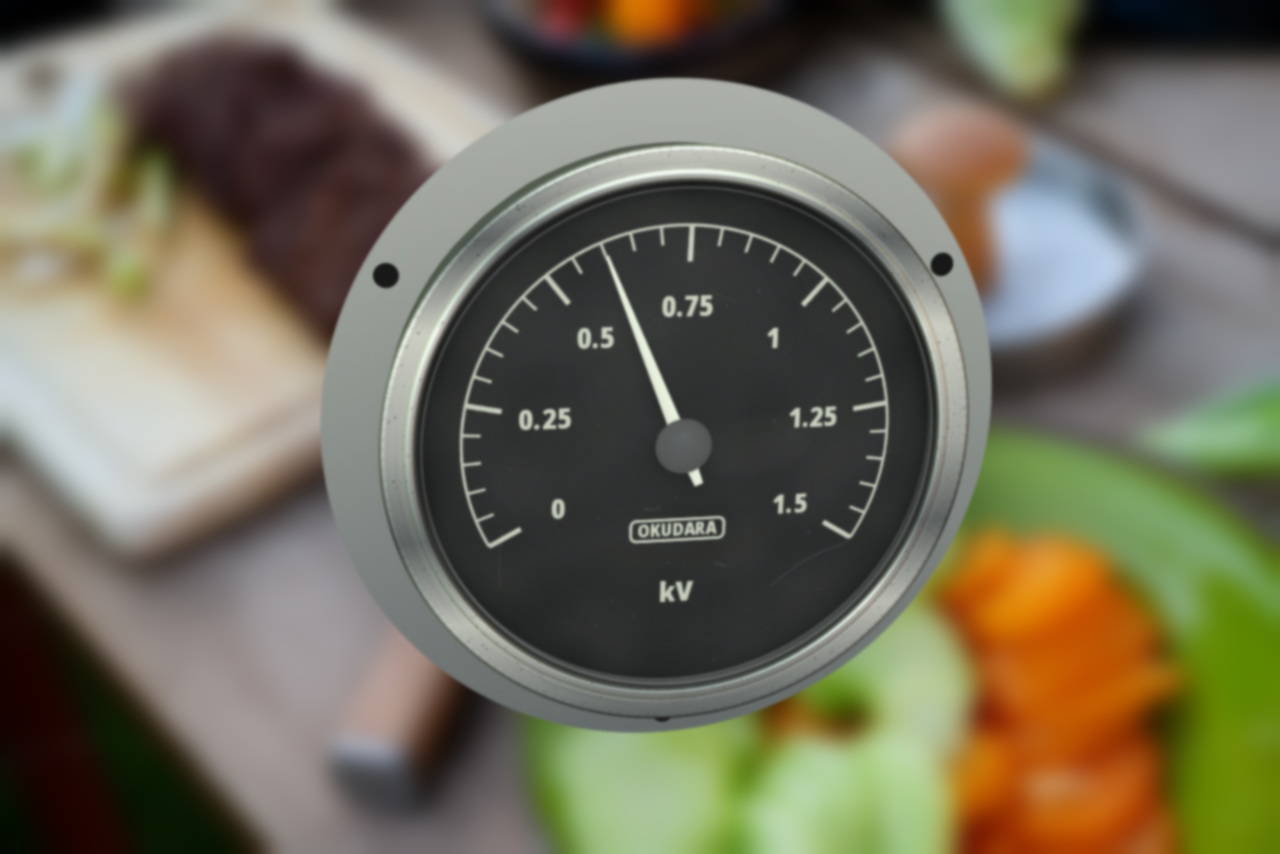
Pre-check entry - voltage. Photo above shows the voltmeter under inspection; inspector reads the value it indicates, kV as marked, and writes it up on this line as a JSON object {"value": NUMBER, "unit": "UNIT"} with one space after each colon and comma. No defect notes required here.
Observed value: {"value": 0.6, "unit": "kV"}
